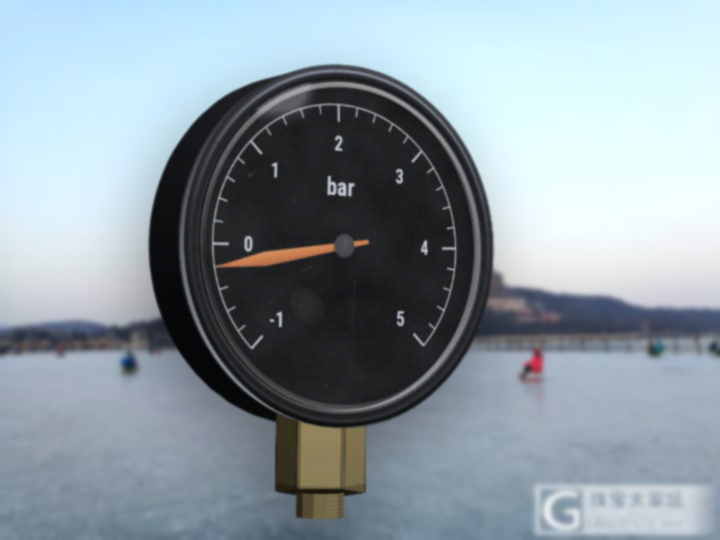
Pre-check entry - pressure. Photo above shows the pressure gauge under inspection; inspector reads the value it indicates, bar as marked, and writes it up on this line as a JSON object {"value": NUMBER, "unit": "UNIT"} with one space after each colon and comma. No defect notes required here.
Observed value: {"value": -0.2, "unit": "bar"}
